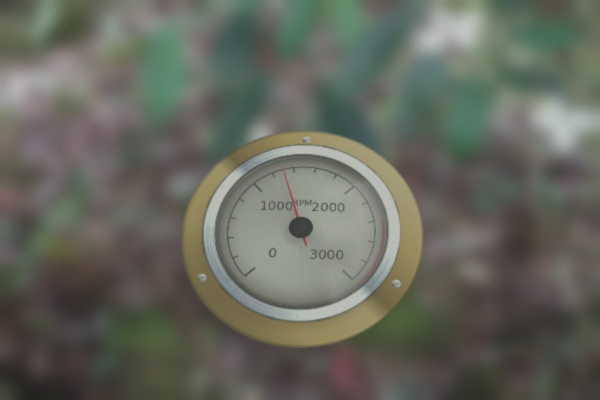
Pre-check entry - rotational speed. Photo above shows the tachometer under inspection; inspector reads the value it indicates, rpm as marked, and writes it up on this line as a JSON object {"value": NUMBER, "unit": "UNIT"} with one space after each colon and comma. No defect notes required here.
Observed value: {"value": 1300, "unit": "rpm"}
